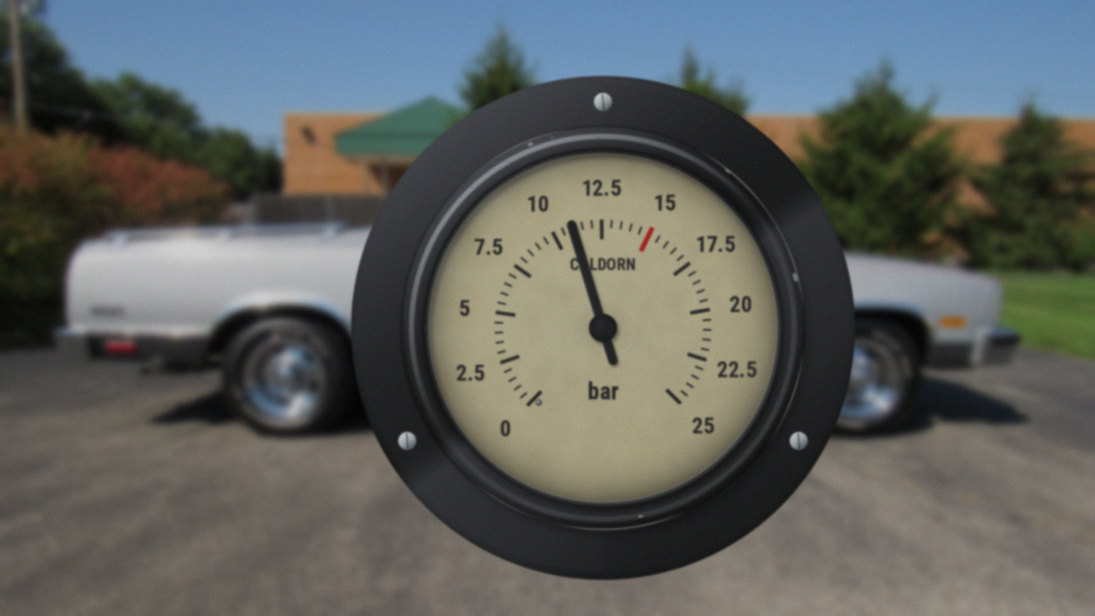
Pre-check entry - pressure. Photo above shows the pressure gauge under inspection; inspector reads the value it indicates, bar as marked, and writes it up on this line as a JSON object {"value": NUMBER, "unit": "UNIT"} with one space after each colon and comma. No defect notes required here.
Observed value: {"value": 11, "unit": "bar"}
